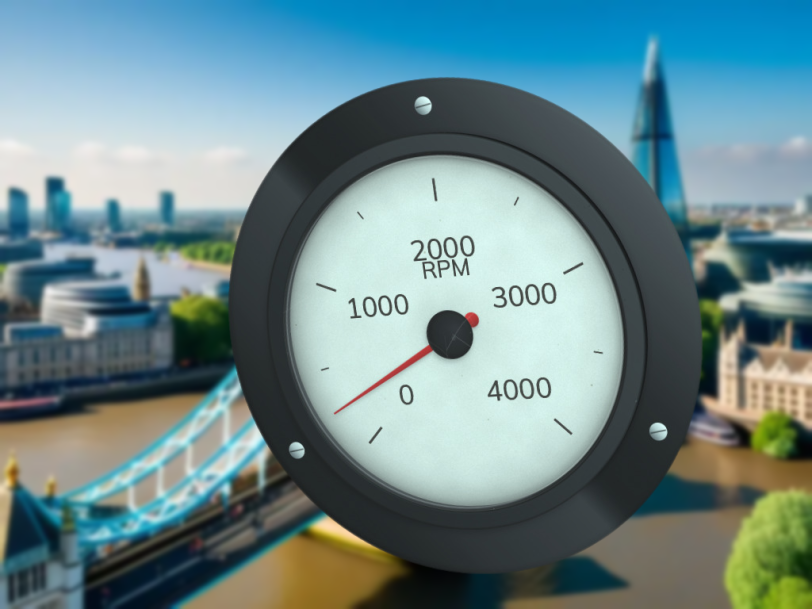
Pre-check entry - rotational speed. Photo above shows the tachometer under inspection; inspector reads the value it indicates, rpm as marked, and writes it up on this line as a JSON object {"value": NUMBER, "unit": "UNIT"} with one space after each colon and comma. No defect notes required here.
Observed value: {"value": 250, "unit": "rpm"}
